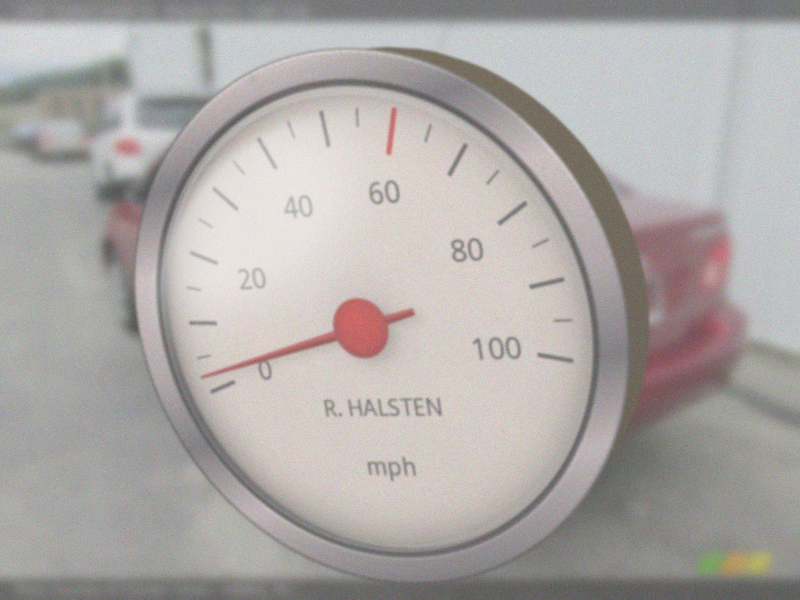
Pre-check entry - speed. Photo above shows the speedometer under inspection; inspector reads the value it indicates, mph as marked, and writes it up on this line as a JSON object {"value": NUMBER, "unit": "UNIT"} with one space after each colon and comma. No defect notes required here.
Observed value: {"value": 2.5, "unit": "mph"}
